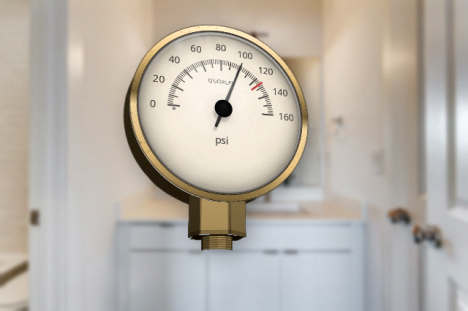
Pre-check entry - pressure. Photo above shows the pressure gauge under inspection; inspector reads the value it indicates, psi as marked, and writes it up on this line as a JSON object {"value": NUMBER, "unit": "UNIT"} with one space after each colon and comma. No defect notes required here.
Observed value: {"value": 100, "unit": "psi"}
